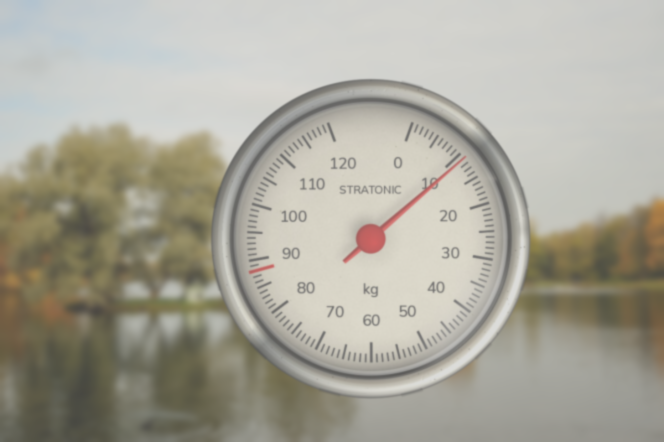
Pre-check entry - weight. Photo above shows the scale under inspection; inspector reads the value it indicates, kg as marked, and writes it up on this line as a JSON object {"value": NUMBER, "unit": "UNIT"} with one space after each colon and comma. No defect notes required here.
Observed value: {"value": 11, "unit": "kg"}
